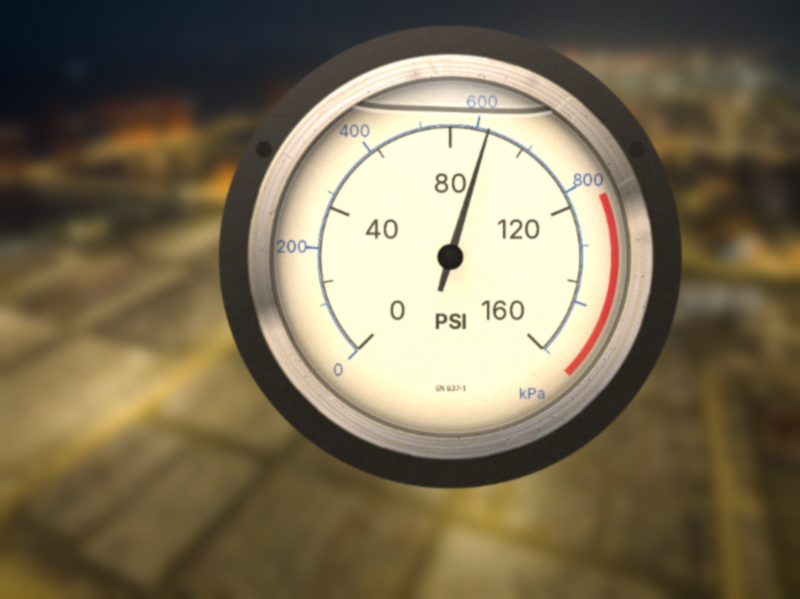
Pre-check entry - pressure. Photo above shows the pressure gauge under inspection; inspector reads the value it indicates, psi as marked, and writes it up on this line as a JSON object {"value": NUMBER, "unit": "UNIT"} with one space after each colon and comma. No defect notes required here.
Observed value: {"value": 90, "unit": "psi"}
